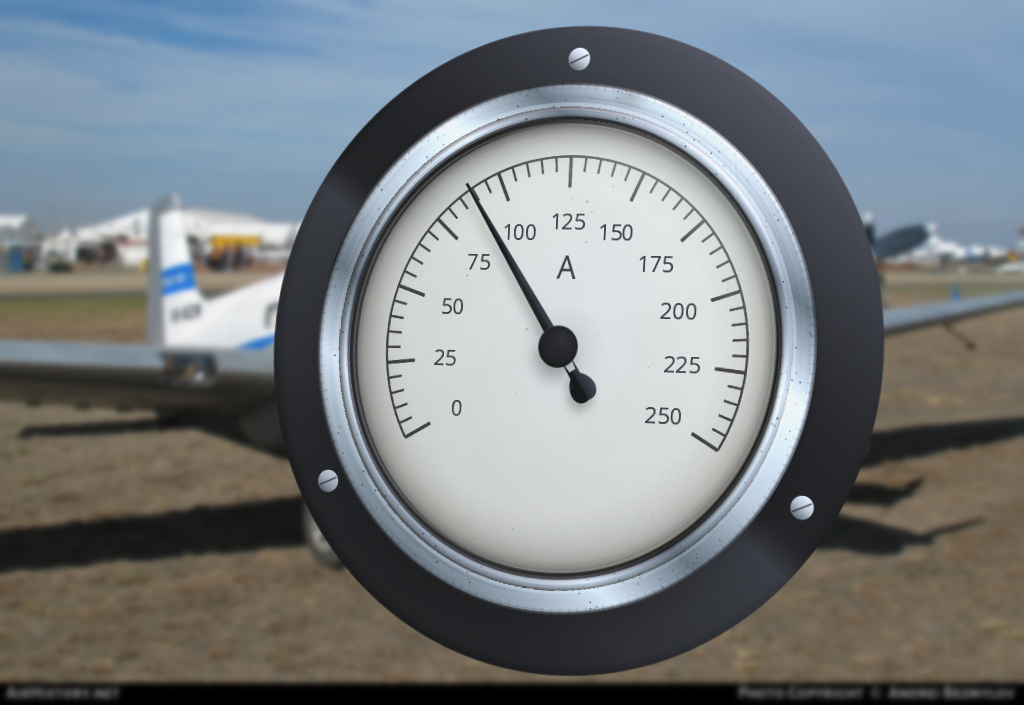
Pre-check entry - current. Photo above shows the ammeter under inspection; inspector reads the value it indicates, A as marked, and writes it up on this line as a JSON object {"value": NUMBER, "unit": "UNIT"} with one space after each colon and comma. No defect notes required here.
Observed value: {"value": 90, "unit": "A"}
